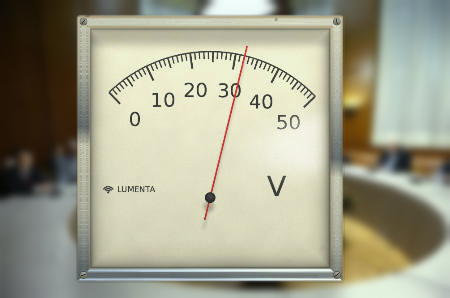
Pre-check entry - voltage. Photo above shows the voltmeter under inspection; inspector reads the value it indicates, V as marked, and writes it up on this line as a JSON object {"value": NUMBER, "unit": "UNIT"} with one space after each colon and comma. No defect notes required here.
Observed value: {"value": 32, "unit": "V"}
